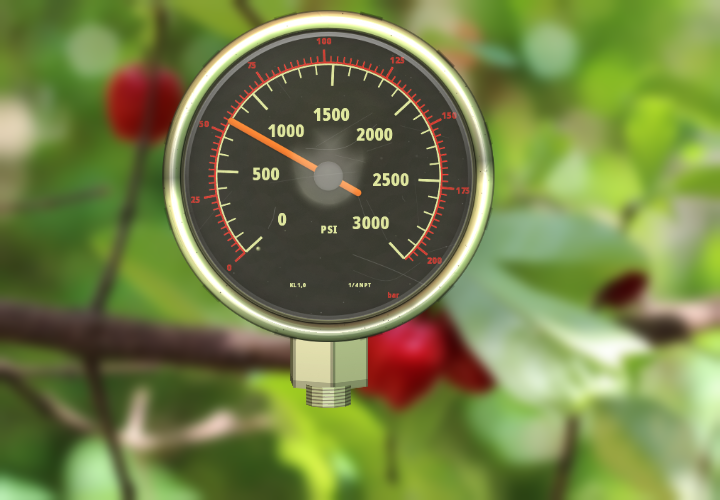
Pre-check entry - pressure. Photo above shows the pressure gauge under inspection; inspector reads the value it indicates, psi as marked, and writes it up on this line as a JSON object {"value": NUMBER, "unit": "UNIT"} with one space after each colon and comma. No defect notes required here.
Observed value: {"value": 800, "unit": "psi"}
